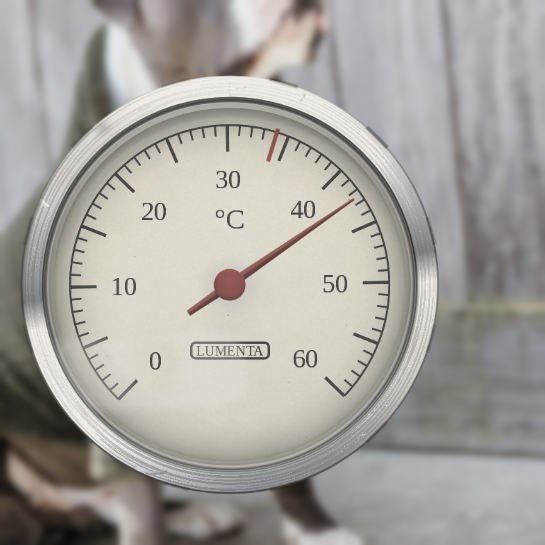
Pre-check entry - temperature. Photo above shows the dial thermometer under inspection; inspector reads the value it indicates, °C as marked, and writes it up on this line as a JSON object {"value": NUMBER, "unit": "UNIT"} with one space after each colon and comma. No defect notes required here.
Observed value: {"value": 42.5, "unit": "°C"}
